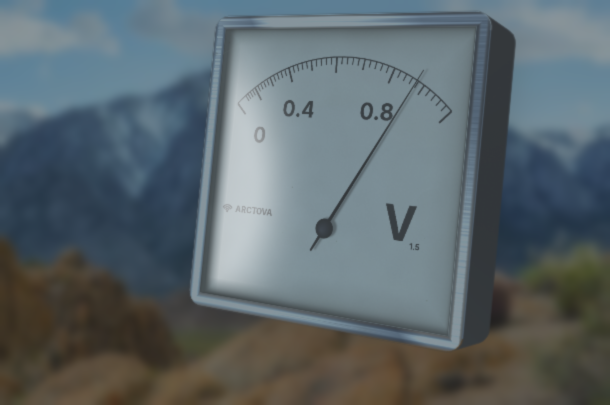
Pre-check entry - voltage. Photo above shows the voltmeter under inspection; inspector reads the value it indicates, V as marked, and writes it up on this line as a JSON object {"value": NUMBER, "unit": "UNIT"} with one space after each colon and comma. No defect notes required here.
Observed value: {"value": 0.88, "unit": "V"}
